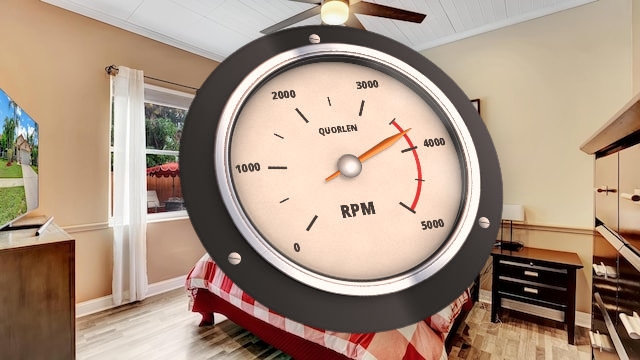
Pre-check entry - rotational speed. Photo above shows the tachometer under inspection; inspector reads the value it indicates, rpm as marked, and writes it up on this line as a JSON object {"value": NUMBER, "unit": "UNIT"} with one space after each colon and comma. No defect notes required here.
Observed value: {"value": 3750, "unit": "rpm"}
